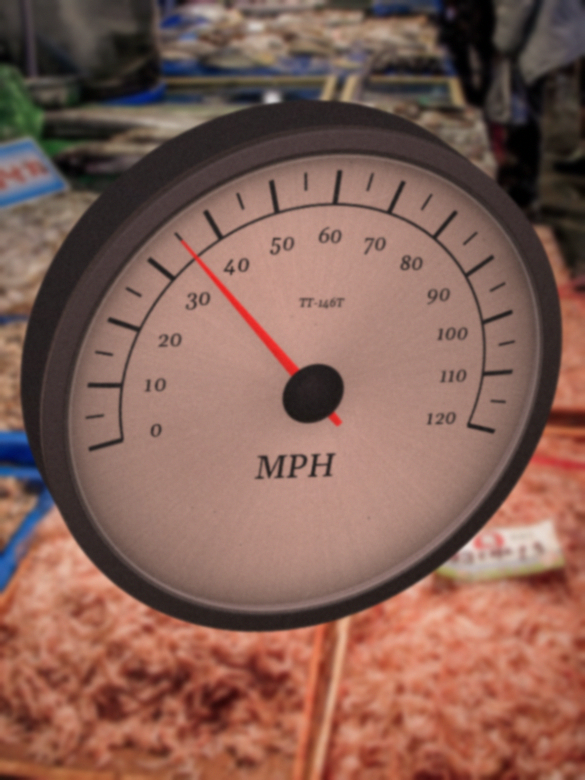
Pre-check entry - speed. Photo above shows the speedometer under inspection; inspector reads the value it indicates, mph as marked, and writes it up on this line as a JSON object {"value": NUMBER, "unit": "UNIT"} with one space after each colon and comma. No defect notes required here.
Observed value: {"value": 35, "unit": "mph"}
